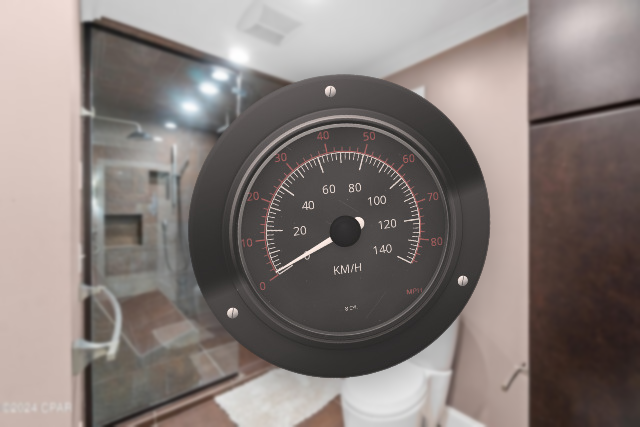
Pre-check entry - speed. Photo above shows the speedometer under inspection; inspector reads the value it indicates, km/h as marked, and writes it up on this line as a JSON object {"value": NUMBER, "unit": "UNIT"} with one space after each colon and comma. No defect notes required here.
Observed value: {"value": 2, "unit": "km/h"}
